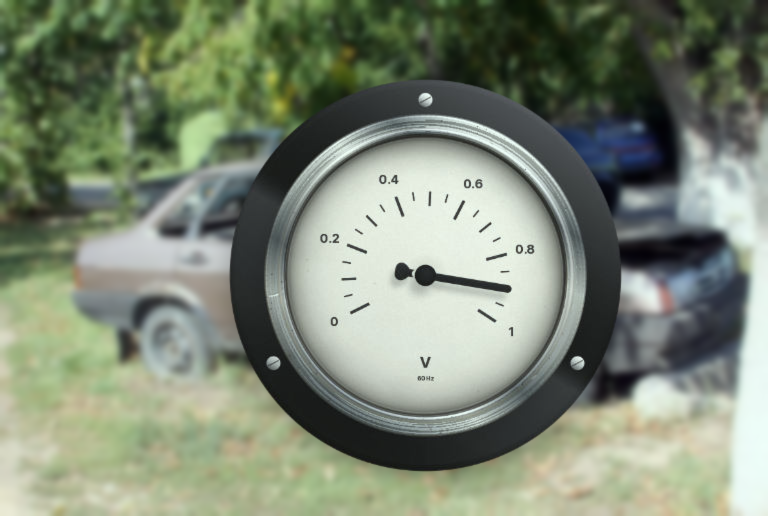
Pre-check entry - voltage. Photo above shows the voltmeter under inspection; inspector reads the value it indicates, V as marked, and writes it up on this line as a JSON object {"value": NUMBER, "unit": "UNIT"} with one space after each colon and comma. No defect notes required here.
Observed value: {"value": 0.9, "unit": "V"}
